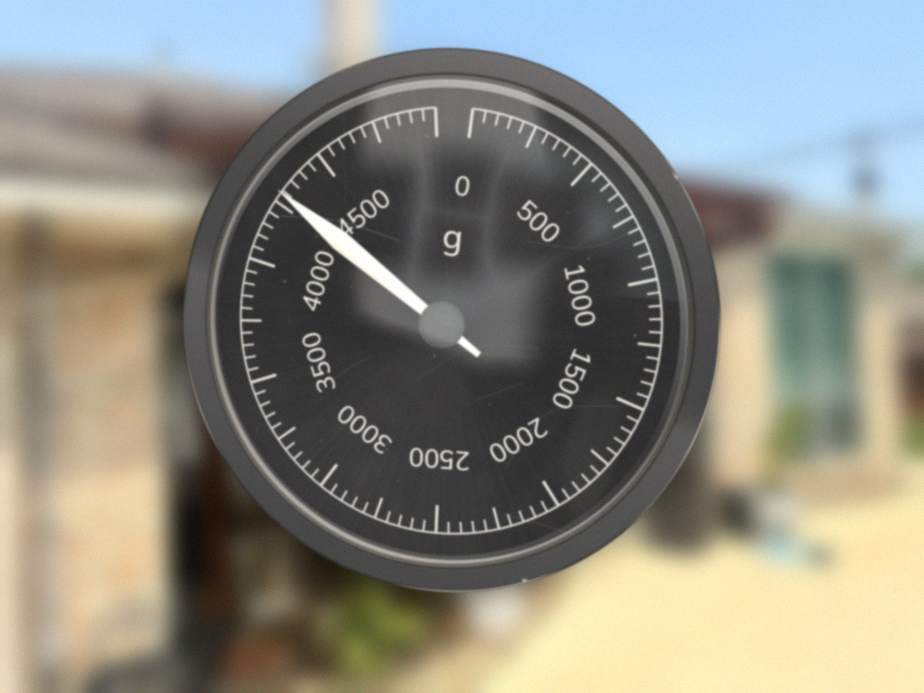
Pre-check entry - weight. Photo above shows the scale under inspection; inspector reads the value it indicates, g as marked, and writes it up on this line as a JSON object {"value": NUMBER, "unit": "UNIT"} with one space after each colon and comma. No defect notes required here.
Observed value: {"value": 4300, "unit": "g"}
